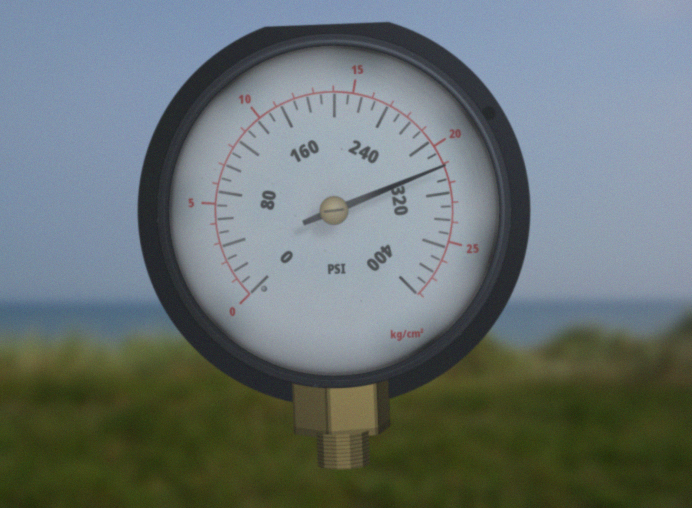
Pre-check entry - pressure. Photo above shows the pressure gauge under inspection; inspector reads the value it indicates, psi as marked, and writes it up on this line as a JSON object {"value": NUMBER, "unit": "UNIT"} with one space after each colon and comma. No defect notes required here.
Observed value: {"value": 300, "unit": "psi"}
